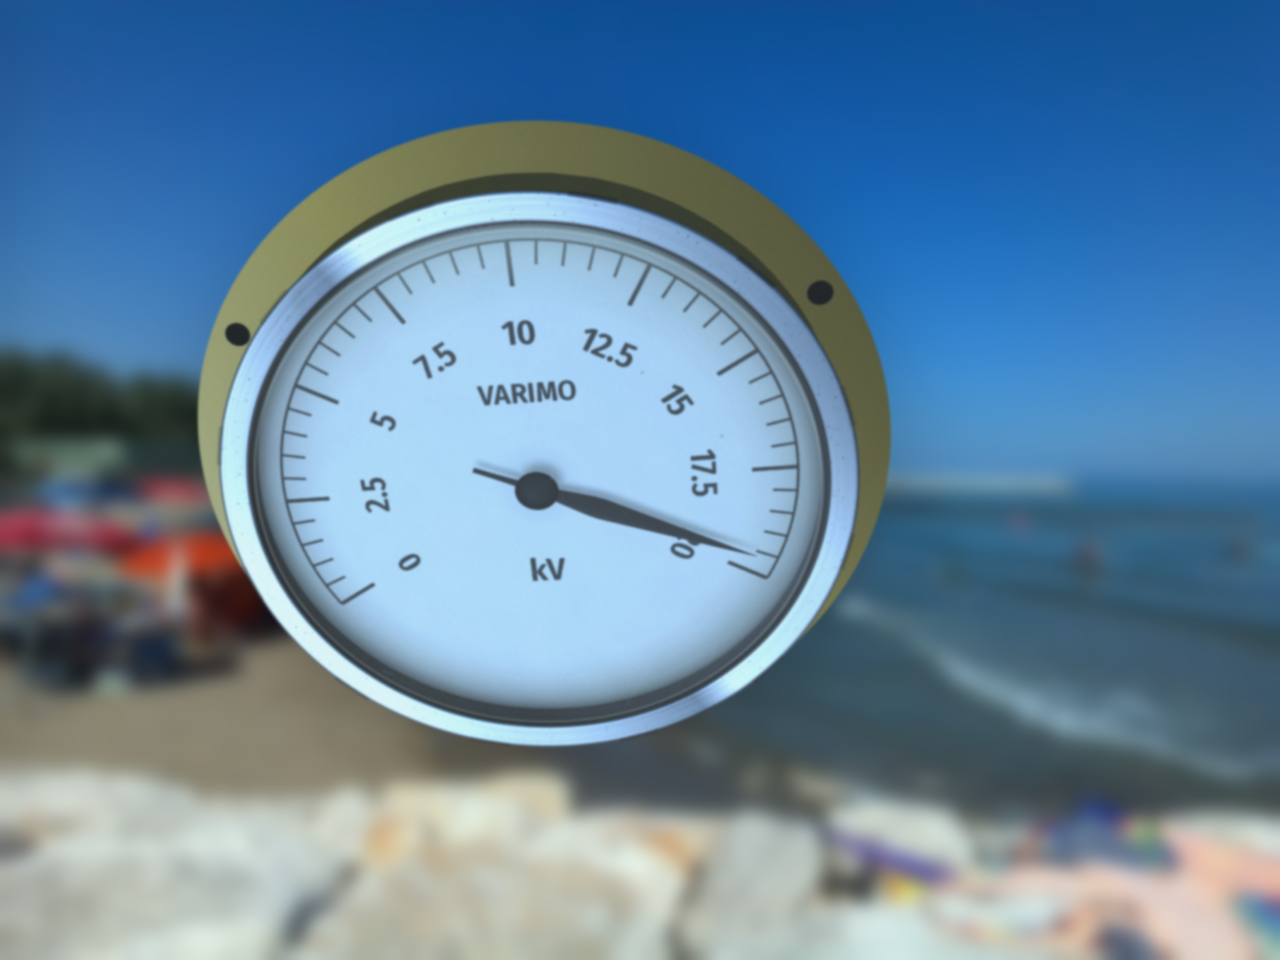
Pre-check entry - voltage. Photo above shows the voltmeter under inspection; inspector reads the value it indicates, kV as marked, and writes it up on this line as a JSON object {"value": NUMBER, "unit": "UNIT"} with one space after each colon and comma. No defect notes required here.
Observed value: {"value": 19.5, "unit": "kV"}
